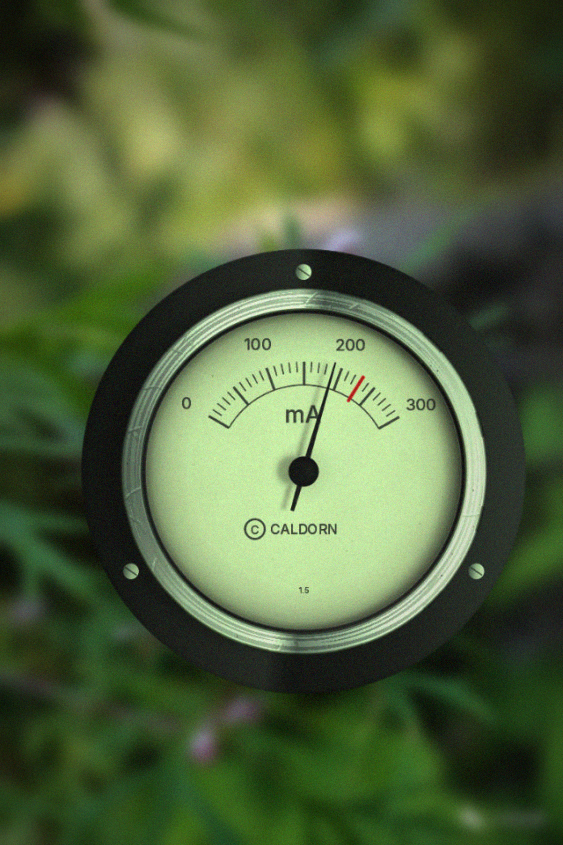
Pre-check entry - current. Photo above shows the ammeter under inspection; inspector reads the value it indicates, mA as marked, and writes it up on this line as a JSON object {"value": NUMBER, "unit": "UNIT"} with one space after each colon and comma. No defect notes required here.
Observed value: {"value": 190, "unit": "mA"}
